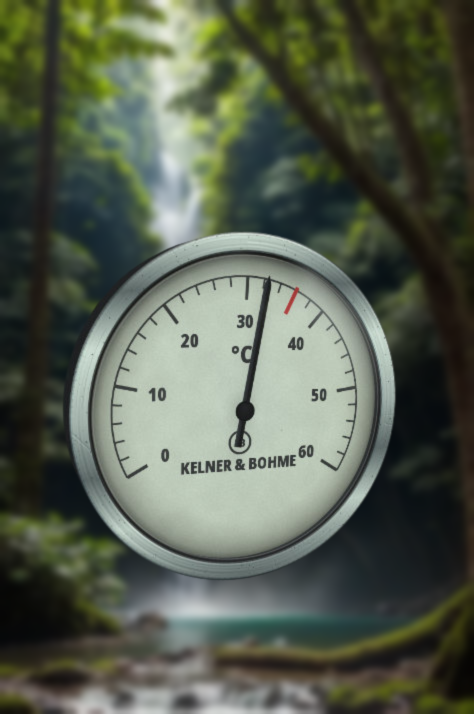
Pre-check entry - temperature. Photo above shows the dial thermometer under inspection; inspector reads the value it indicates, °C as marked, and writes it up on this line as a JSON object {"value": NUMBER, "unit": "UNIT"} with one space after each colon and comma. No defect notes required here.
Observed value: {"value": 32, "unit": "°C"}
